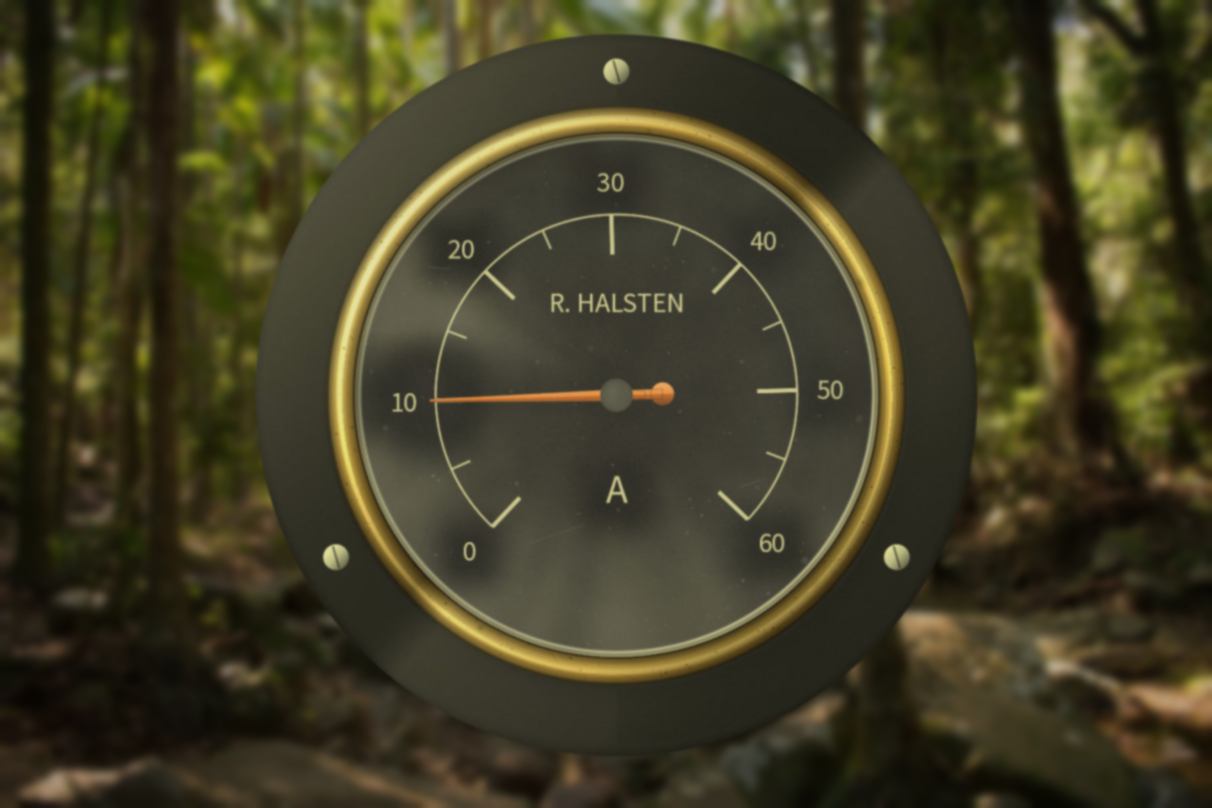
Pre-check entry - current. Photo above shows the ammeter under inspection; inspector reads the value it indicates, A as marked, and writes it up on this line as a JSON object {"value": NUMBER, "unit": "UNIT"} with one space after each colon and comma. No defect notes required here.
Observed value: {"value": 10, "unit": "A"}
